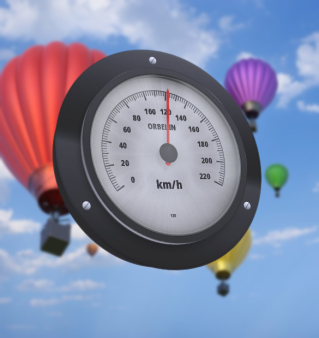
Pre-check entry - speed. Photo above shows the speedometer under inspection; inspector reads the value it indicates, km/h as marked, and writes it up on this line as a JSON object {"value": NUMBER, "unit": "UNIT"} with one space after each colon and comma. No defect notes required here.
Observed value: {"value": 120, "unit": "km/h"}
